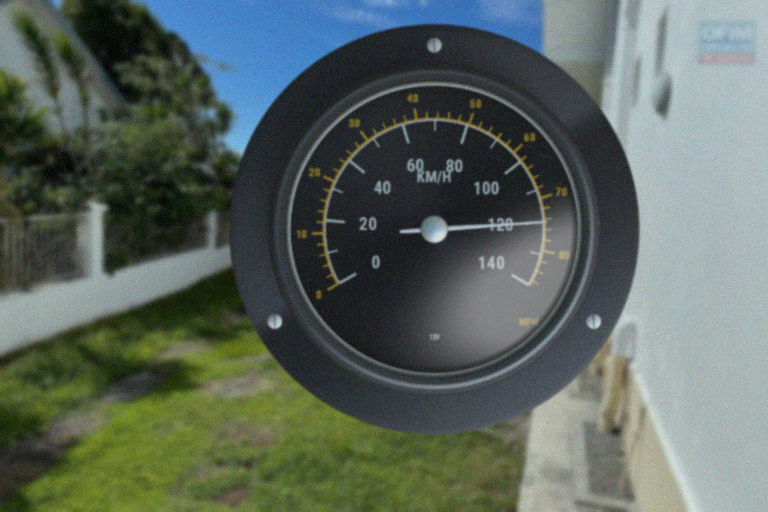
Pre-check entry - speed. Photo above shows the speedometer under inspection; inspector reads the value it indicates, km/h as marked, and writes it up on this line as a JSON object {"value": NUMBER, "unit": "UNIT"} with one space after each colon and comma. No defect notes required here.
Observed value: {"value": 120, "unit": "km/h"}
